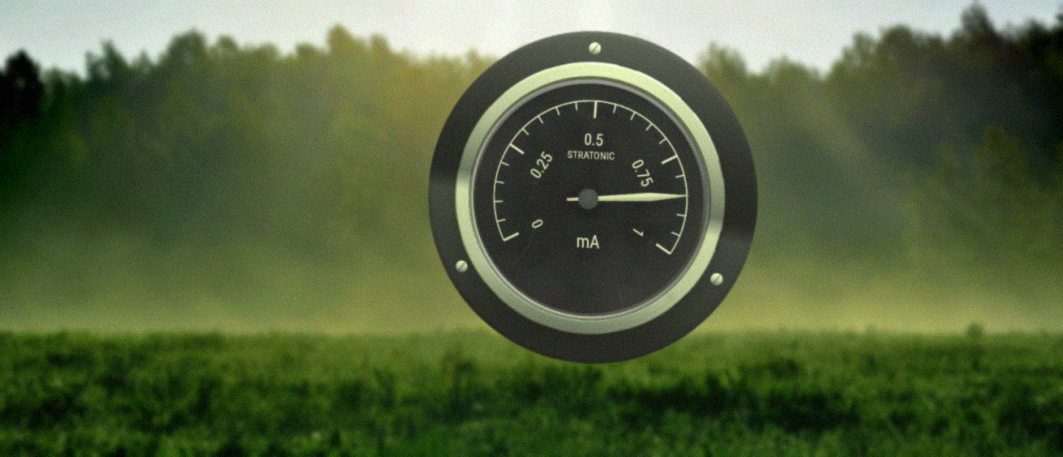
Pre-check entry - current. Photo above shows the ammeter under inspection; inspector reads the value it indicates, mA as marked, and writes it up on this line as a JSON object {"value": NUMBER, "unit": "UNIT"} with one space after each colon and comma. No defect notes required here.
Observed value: {"value": 0.85, "unit": "mA"}
